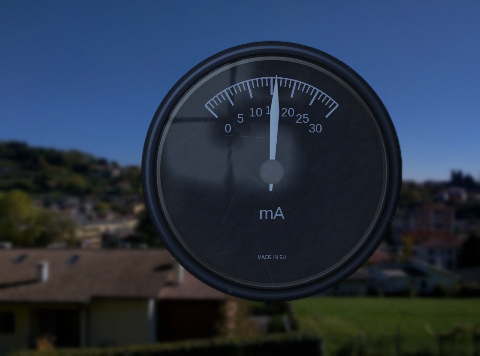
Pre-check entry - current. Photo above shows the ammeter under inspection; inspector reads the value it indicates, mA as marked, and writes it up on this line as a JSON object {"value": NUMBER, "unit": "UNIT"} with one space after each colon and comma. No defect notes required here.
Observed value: {"value": 16, "unit": "mA"}
